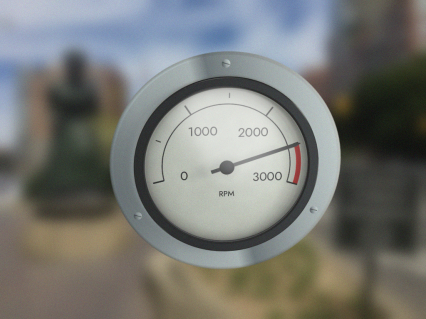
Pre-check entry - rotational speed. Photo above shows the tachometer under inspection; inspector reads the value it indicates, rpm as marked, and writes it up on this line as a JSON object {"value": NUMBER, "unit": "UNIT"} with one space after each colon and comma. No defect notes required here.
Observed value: {"value": 2500, "unit": "rpm"}
